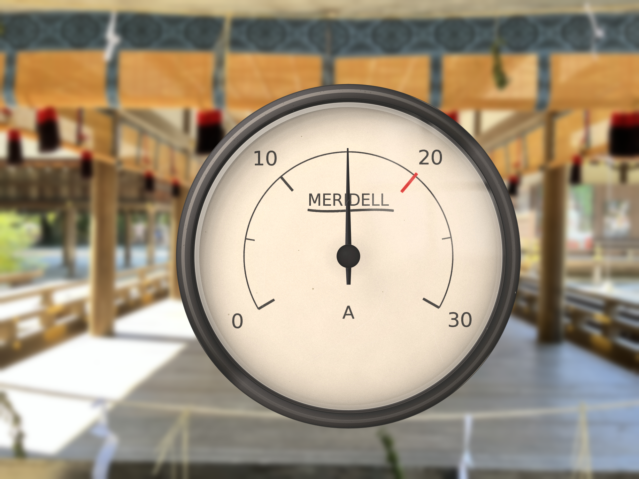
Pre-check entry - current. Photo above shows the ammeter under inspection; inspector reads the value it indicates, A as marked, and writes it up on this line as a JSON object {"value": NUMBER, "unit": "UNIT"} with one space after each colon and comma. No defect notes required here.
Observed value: {"value": 15, "unit": "A"}
